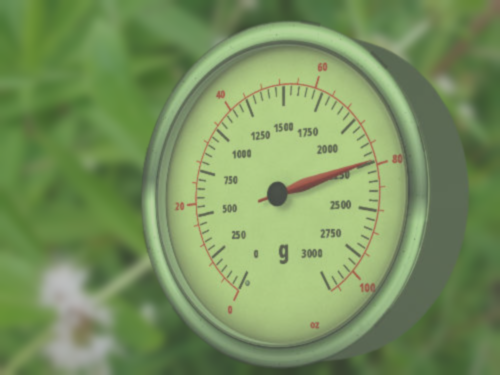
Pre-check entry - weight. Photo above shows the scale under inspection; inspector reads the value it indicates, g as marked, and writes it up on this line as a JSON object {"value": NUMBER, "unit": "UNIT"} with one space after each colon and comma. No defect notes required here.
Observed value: {"value": 2250, "unit": "g"}
